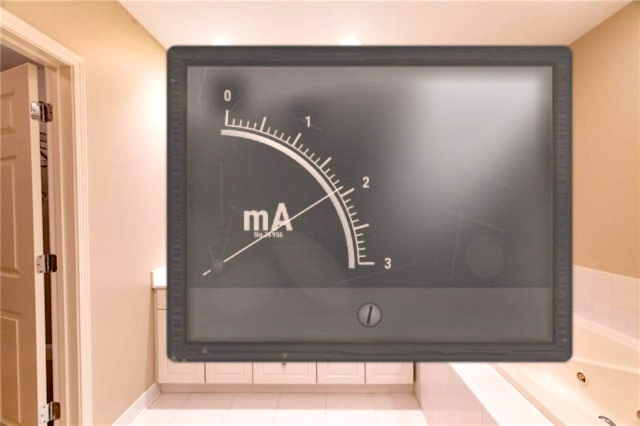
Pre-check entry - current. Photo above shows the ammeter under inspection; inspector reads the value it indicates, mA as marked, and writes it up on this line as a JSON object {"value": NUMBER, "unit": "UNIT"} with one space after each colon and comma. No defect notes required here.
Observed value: {"value": 1.9, "unit": "mA"}
